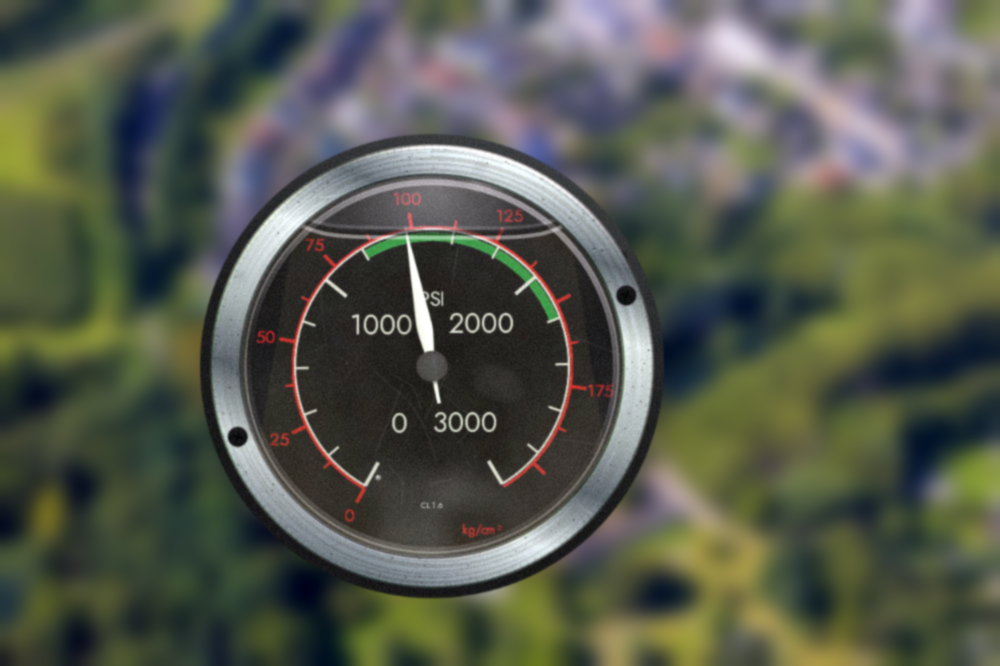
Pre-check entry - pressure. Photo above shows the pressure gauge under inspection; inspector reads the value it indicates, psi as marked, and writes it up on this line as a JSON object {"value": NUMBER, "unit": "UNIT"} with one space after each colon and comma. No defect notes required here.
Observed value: {"value": 1400, "unit": "psi"}
